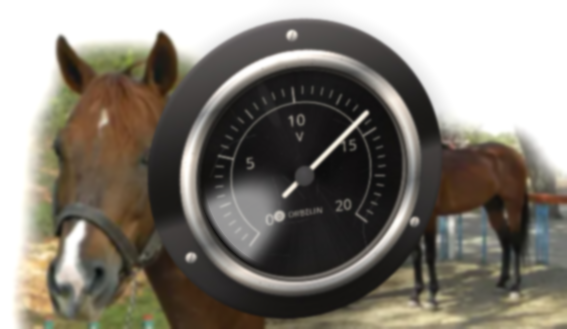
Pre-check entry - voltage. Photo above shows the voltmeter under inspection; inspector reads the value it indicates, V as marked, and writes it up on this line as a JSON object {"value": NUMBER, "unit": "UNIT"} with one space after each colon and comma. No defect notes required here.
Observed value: {"value": 14, "unit": "V"}
